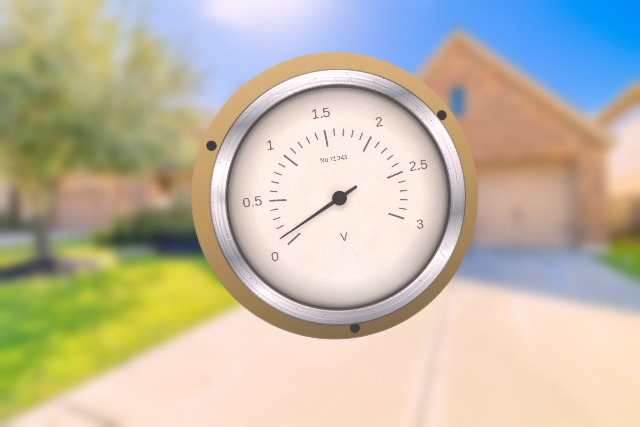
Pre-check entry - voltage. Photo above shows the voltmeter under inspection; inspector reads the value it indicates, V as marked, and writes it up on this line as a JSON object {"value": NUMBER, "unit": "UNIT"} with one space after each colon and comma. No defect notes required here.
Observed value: {"value": 0.1, "unit": "V"}
